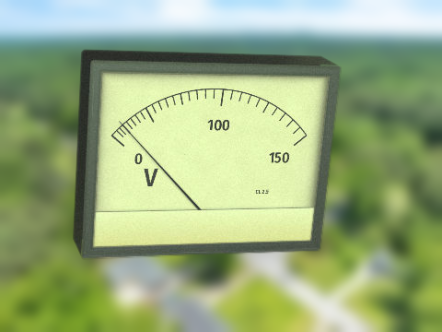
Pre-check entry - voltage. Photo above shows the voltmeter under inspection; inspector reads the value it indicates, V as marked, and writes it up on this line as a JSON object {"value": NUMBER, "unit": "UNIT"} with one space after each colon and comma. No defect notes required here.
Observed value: {"value": 25, "unit": "V"}
